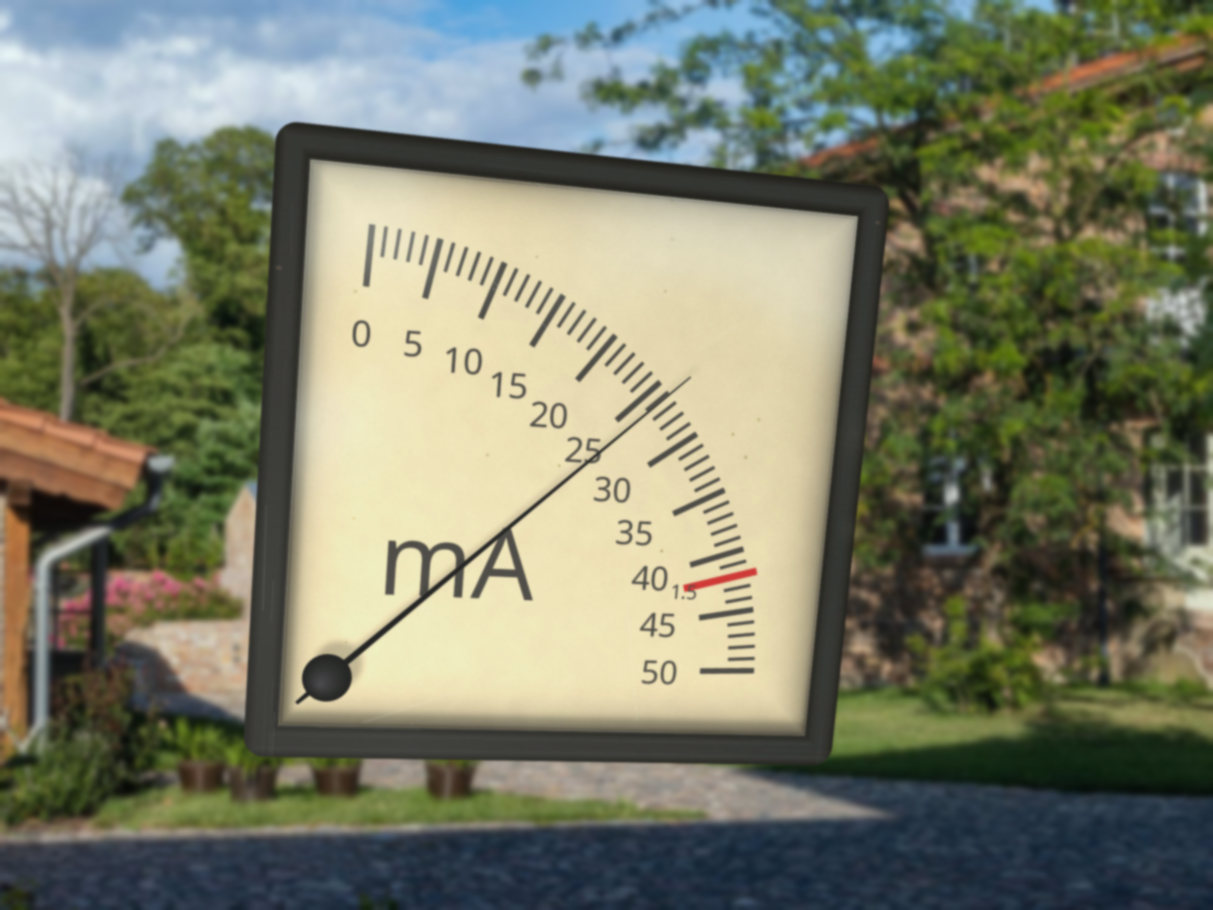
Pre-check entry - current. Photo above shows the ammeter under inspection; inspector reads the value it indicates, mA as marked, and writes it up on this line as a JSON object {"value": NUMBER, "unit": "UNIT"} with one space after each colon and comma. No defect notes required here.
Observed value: {"value": 26, "unit": "mA"}
